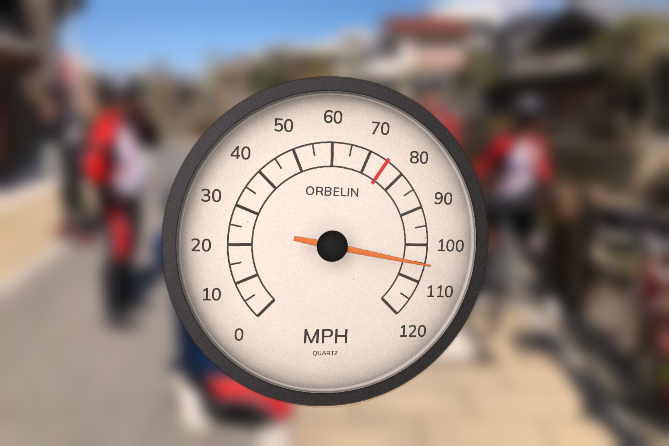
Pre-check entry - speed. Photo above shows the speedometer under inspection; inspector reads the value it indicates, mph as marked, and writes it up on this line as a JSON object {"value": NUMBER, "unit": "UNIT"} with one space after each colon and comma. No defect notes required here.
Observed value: {"value": 105, "unit": "mph"}
